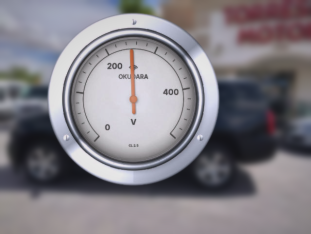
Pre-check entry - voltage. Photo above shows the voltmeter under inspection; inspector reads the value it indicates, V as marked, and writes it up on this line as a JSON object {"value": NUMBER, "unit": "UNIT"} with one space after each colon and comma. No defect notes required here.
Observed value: {"value": 250, "unit": "V"}
